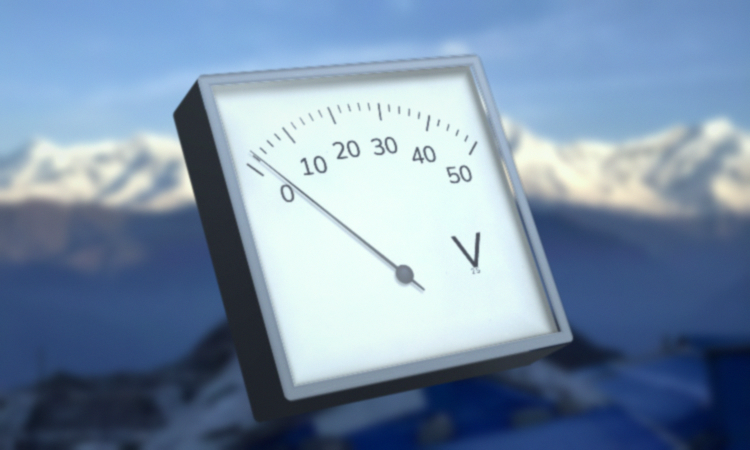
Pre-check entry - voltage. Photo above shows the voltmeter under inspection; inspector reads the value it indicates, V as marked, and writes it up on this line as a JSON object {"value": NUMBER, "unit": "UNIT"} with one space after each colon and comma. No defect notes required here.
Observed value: {"value": 2, "unit": "V"}
